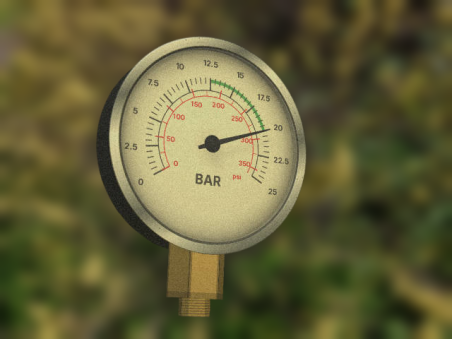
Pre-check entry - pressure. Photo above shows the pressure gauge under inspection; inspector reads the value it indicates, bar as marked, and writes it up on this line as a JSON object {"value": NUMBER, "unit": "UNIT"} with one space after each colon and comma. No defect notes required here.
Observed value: {"value": 20, "unit": "bar"}
